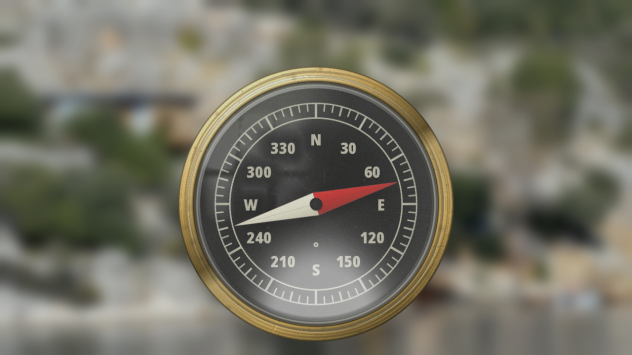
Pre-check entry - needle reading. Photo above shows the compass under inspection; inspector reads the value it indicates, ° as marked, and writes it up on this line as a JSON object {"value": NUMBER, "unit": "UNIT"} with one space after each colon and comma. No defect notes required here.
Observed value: {"value": 75, "unit": "°"}
